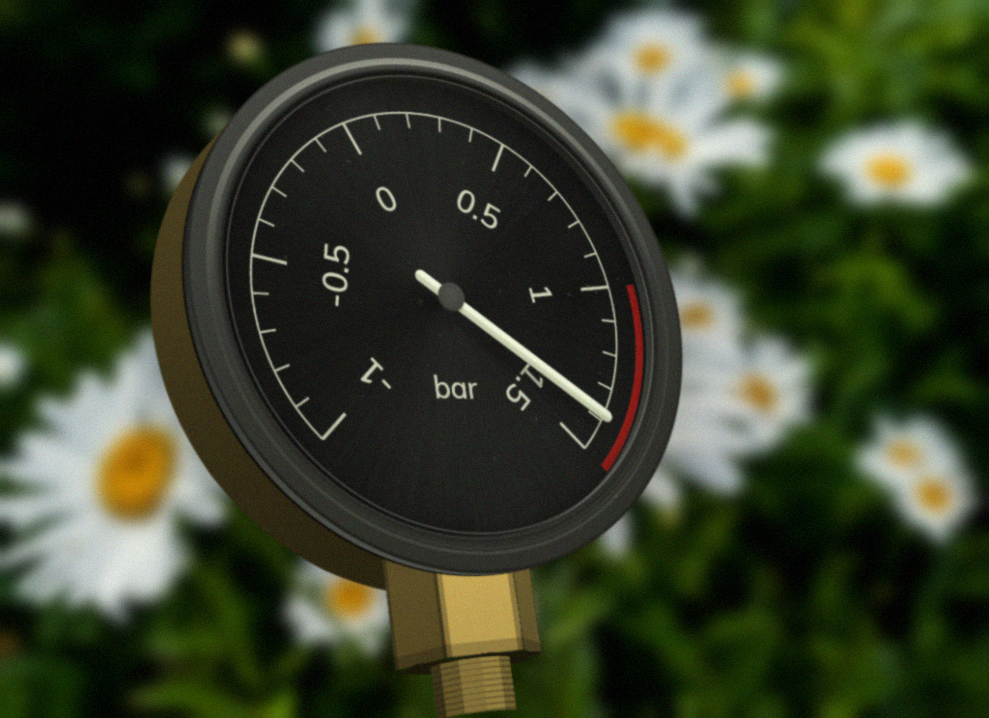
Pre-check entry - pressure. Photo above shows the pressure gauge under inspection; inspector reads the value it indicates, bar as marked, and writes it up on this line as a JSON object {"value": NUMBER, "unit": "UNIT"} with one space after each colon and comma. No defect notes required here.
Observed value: {"value": 1.4, "unit": "bar"}
